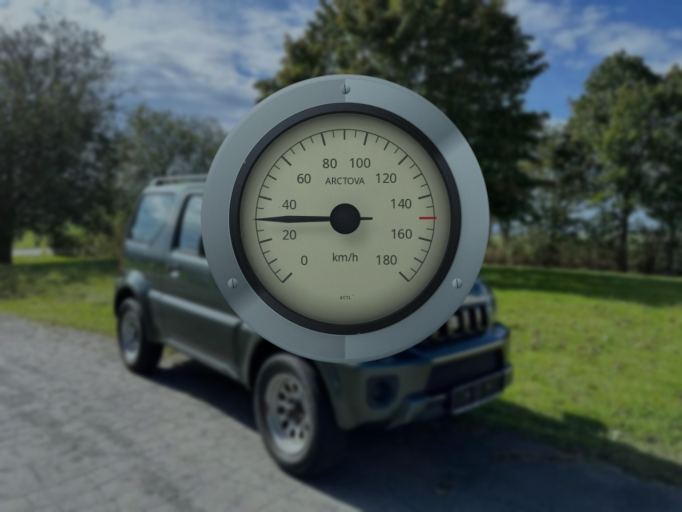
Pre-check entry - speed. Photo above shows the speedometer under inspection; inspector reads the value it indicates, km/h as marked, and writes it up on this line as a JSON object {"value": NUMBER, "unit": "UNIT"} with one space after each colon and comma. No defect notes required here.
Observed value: {"value": 30, "unit": "km/h"}
